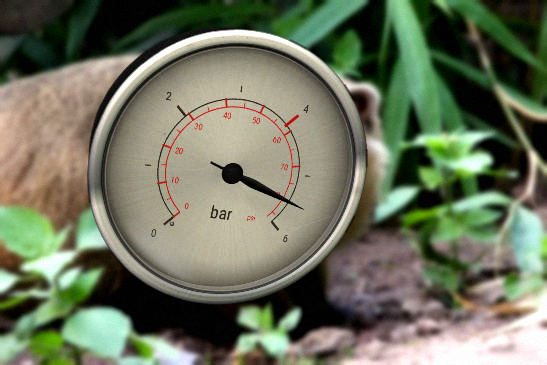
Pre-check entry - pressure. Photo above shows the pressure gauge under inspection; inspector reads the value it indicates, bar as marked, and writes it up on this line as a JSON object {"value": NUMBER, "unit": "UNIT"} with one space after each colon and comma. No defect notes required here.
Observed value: {"value": 5.5, "unit": "bar"}
